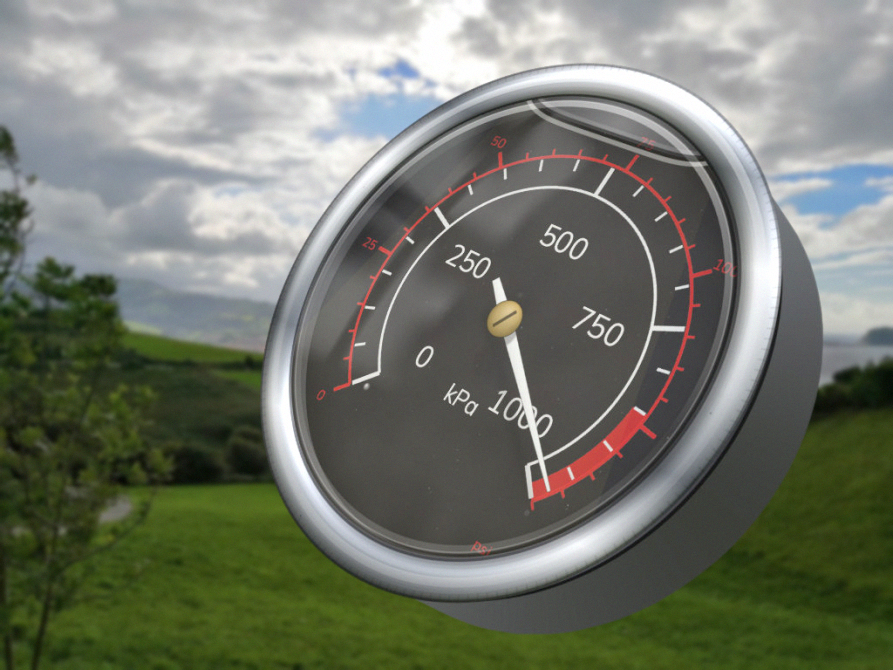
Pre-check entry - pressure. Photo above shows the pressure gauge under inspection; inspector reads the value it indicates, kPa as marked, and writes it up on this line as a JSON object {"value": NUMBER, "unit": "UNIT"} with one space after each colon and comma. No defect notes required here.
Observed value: {"value": 975, "unit": "kPa"}
